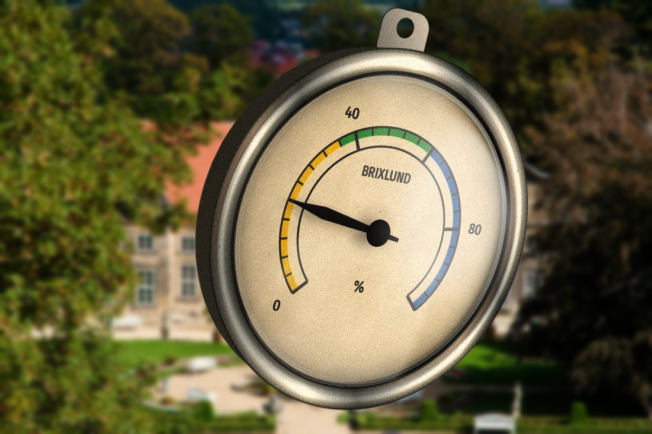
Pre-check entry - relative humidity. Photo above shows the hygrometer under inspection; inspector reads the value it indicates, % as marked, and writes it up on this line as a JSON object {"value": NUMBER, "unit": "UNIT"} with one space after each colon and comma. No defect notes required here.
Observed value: {"value": 20, "unit": "%"}
